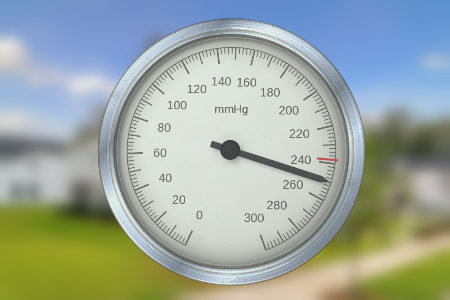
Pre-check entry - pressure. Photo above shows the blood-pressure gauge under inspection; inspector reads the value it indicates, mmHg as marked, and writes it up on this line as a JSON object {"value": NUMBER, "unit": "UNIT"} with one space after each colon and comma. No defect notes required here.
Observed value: {"value": 250, "unit": "mmHg"}
